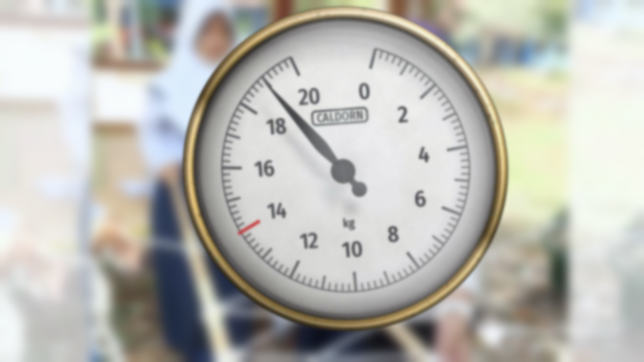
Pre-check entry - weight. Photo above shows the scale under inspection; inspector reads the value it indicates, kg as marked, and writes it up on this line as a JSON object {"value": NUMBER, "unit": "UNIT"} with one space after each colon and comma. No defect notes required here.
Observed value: {"value": 19, "unit": "kg"}
